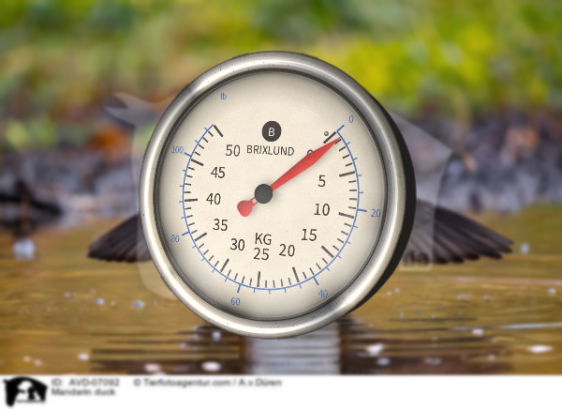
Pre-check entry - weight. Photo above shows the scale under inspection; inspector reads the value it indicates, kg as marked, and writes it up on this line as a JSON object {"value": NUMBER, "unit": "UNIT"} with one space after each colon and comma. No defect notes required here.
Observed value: {"value": 1, "unit": "kg"}
